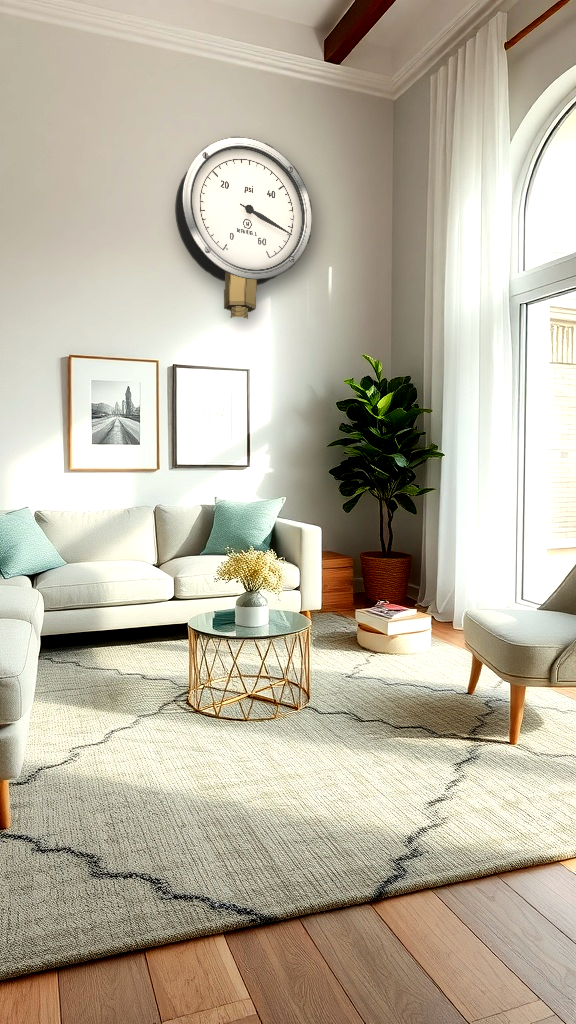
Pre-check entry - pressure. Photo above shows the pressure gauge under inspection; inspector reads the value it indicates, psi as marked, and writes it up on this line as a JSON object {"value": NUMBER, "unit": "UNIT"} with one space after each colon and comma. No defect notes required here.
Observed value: {"value": 52, "unit": "psi"}
